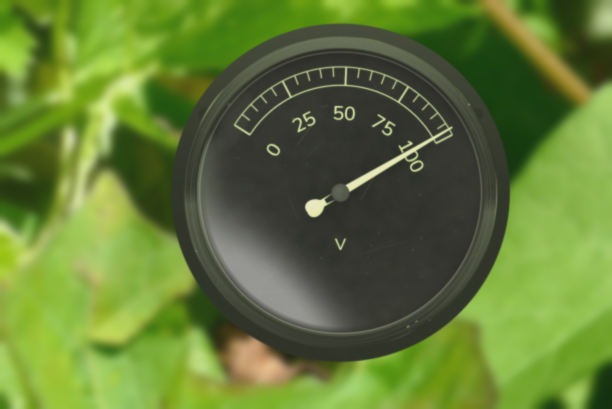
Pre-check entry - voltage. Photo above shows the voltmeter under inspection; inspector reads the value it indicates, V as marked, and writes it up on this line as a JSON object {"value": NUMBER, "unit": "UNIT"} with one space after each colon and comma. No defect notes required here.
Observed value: {"value": 97.5, "unit": "V"}
